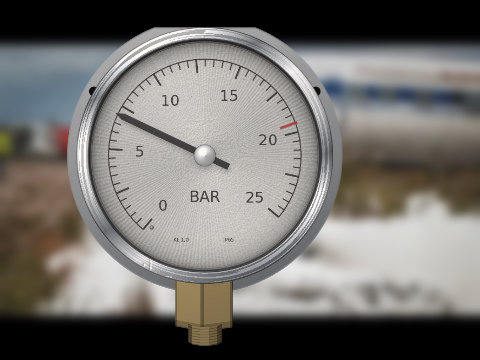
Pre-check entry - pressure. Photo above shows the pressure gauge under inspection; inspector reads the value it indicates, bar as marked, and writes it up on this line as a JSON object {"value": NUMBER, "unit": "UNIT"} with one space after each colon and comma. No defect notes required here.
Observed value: {"value": 7, "unit": "bar"}
